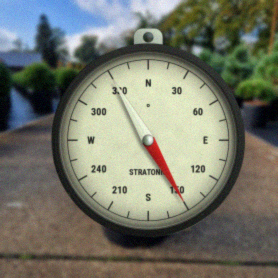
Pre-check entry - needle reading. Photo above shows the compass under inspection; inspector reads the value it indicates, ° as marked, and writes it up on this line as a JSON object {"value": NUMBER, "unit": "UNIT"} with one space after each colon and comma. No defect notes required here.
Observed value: {"value": 150, "unit": "°"}
